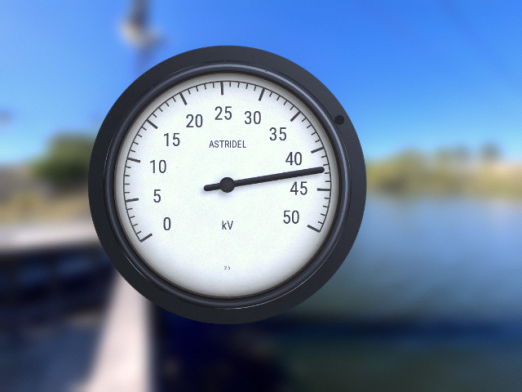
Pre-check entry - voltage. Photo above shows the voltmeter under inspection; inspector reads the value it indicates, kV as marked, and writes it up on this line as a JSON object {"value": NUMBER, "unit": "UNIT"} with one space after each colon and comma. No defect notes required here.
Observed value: {"value": 42.5, "unit": "kV"}
